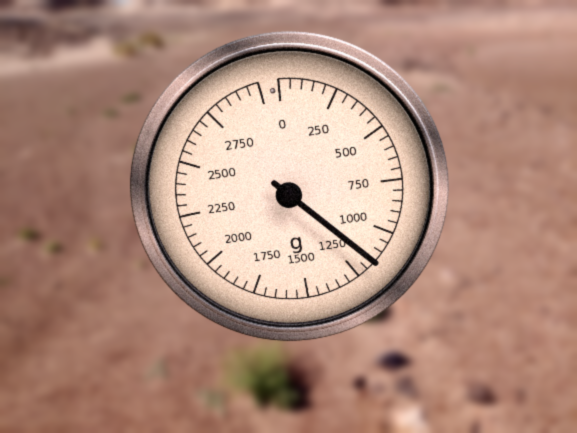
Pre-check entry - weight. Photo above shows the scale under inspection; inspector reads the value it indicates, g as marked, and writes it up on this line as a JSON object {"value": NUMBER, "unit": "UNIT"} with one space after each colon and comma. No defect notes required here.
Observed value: {"value": 1150, "unit": "g"}
